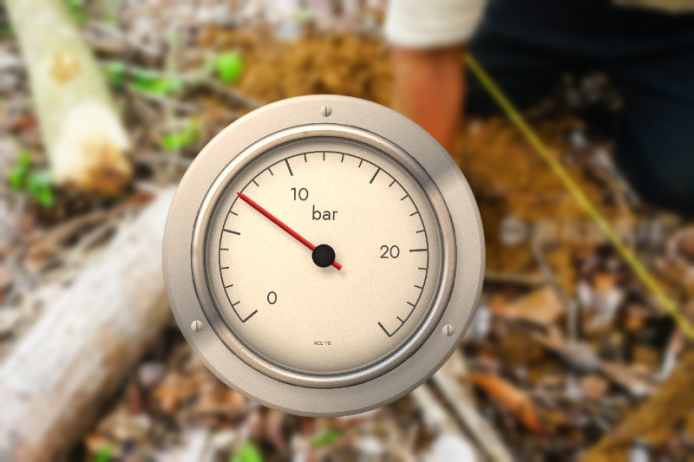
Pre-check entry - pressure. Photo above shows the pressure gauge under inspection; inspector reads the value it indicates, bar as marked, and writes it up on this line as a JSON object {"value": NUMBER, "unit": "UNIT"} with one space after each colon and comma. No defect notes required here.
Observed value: {"value": 7, "unit": "bar"}
